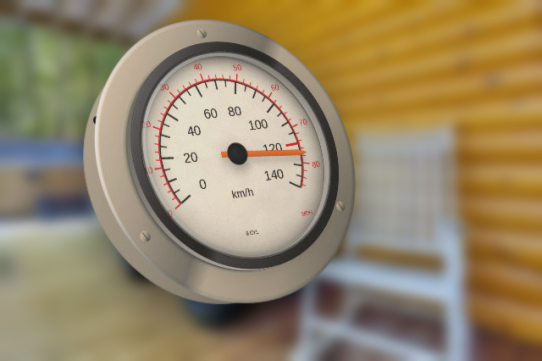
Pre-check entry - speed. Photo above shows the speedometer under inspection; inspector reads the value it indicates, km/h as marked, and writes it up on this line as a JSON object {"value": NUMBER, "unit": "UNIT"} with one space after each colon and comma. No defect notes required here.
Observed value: {"value": 125, "unit": "km/h"}
